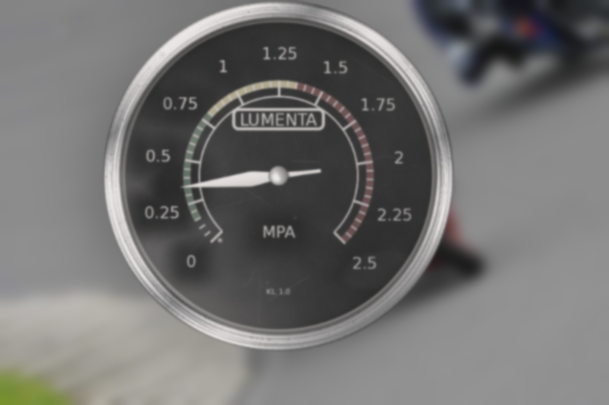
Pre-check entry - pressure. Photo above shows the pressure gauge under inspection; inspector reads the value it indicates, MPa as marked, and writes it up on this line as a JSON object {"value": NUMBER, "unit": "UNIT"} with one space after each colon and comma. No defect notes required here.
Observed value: {"value": 0.35, "unit": "MPa"}
